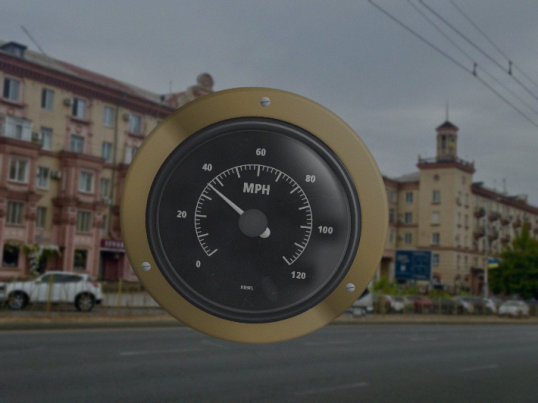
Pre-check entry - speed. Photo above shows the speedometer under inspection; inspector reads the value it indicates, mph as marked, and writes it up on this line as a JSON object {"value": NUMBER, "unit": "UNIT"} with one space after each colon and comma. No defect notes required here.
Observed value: {"value": 36, "unit": "mph"}
